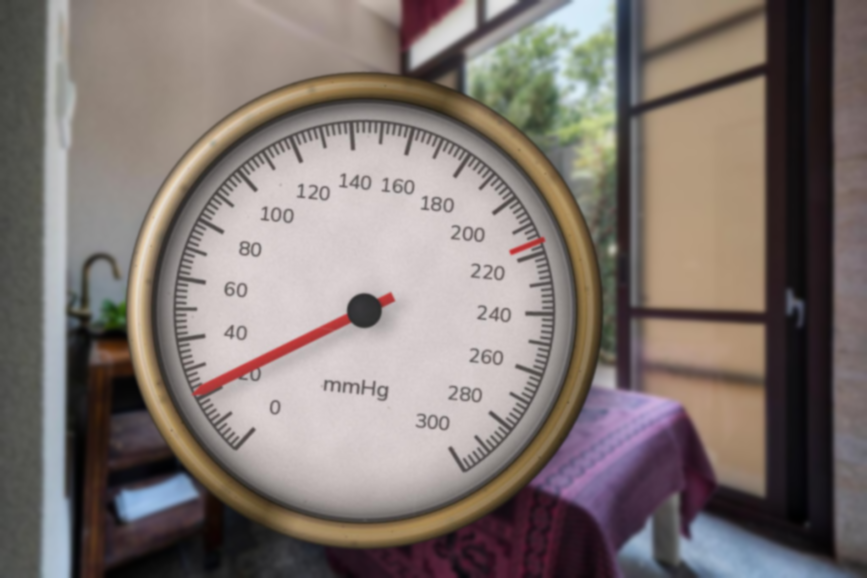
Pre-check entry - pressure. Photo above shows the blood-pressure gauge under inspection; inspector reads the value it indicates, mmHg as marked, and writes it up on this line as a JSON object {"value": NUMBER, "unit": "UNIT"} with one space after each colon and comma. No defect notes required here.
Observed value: {"value": 22, "unit": "mmHg"}
